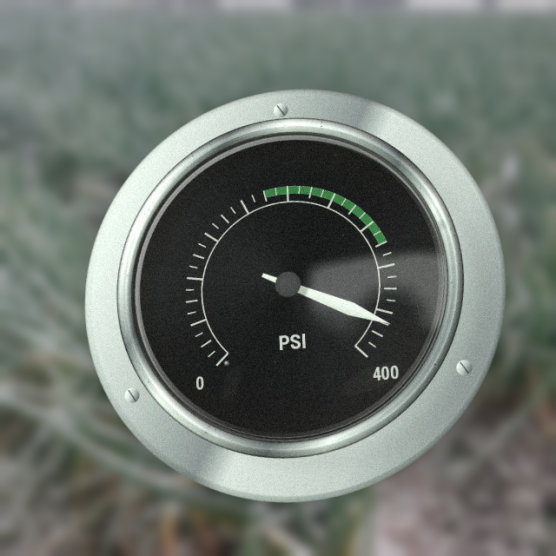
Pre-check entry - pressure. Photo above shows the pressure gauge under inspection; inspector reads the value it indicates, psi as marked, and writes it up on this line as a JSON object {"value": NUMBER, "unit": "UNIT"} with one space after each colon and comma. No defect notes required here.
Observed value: {"value": 370, "unit": "psi"}
